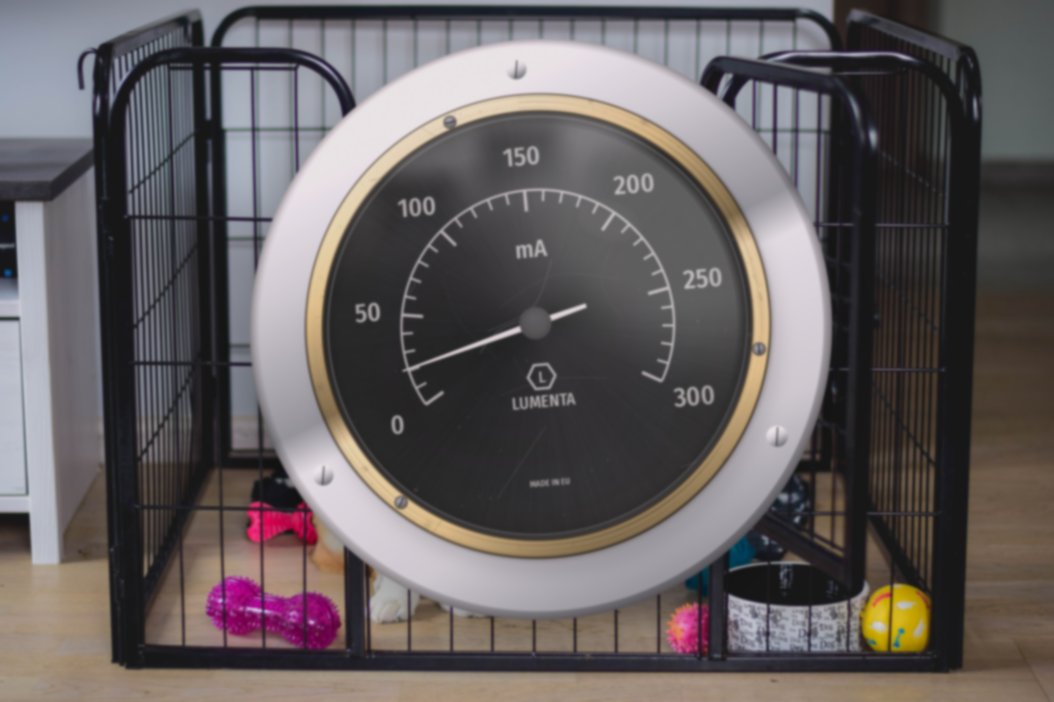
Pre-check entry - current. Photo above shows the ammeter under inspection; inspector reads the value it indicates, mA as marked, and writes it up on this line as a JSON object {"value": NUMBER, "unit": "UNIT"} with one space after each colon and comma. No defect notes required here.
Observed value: {"value": 20, "unit": "mA"}
